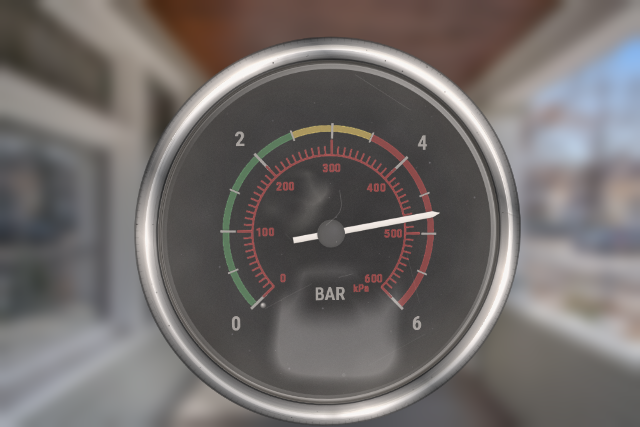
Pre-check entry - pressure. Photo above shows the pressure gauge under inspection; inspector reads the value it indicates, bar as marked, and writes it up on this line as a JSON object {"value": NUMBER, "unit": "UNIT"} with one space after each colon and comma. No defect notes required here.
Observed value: {"value": 4.75, "unit": "bar"}
